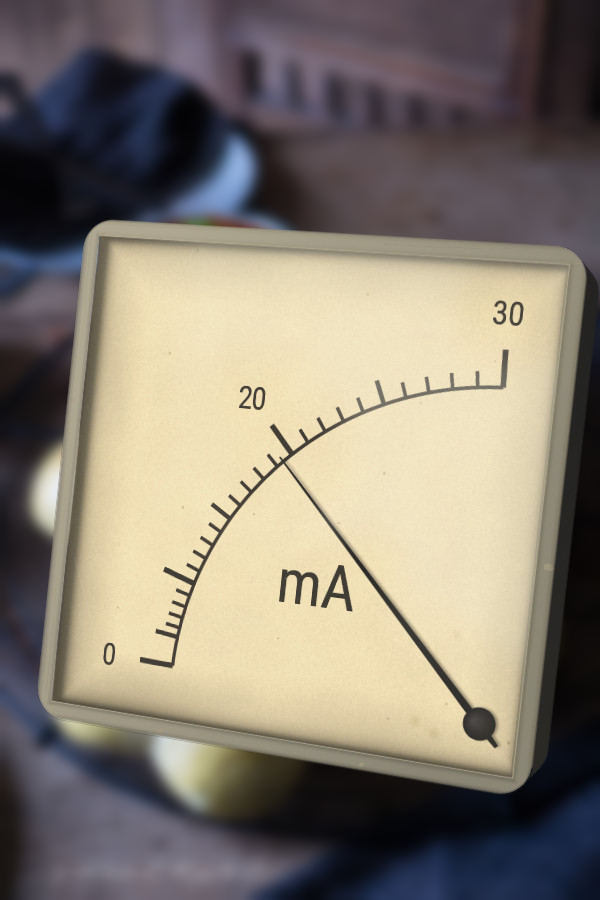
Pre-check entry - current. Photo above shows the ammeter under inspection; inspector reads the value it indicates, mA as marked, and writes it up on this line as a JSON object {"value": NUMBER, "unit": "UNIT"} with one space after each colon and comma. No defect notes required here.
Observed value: {"value": 19.5, "unit": "mA"}
